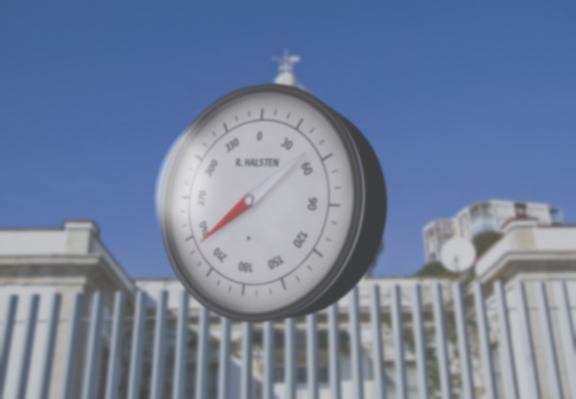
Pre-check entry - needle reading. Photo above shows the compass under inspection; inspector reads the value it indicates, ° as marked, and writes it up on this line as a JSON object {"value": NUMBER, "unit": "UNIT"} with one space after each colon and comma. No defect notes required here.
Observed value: {"value": 230, "unit": "°"}
